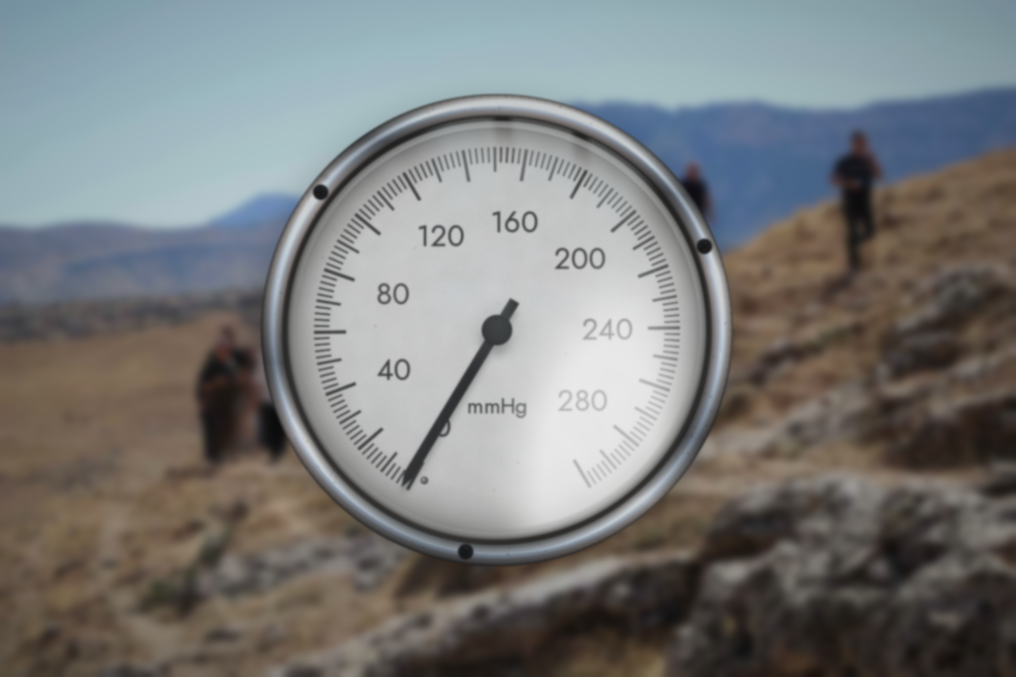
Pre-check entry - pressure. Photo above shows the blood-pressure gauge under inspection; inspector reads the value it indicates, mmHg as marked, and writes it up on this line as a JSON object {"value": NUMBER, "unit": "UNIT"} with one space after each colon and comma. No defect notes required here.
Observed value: {"value": 2, "unit": "mmHg"}
